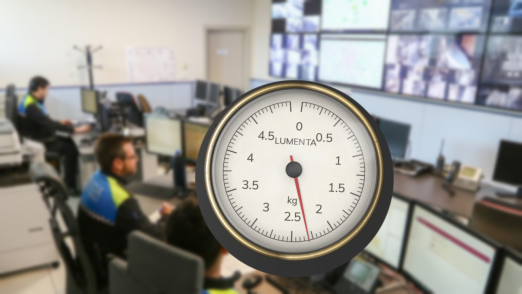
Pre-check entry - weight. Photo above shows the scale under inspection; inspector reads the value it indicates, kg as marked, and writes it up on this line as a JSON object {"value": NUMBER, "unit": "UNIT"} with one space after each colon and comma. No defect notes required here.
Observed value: {"value": 2.3, "unit": "kg"}
